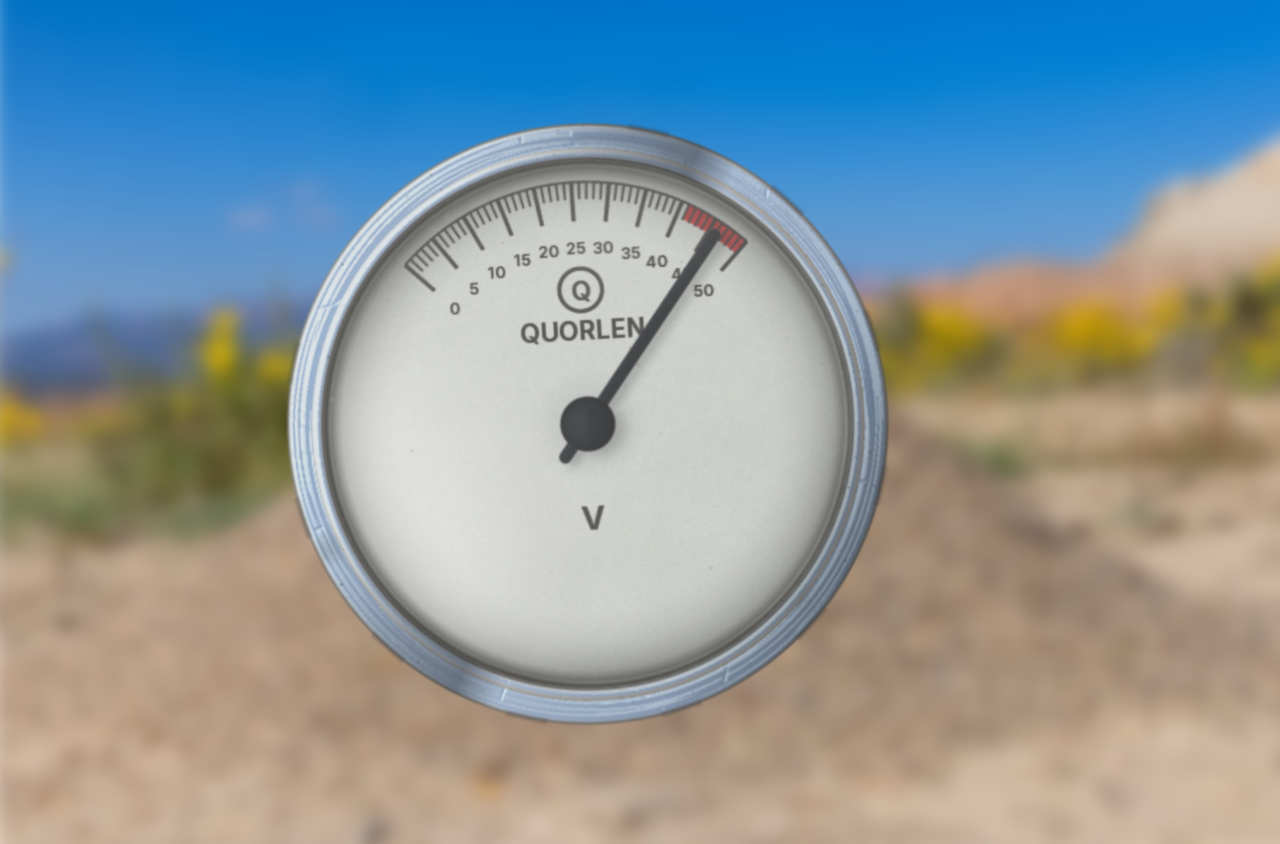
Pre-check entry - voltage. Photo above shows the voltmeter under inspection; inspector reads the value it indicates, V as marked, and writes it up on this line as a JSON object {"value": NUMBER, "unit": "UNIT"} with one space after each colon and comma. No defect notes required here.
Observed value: {"value": 46, "unit": "V"}
